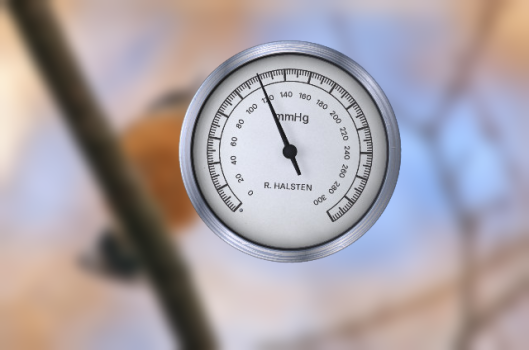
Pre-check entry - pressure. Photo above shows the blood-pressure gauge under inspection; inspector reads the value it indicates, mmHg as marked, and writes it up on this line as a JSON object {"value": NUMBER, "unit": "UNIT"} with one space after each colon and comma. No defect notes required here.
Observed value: {"value": 120, "unit": "mmHg"}
